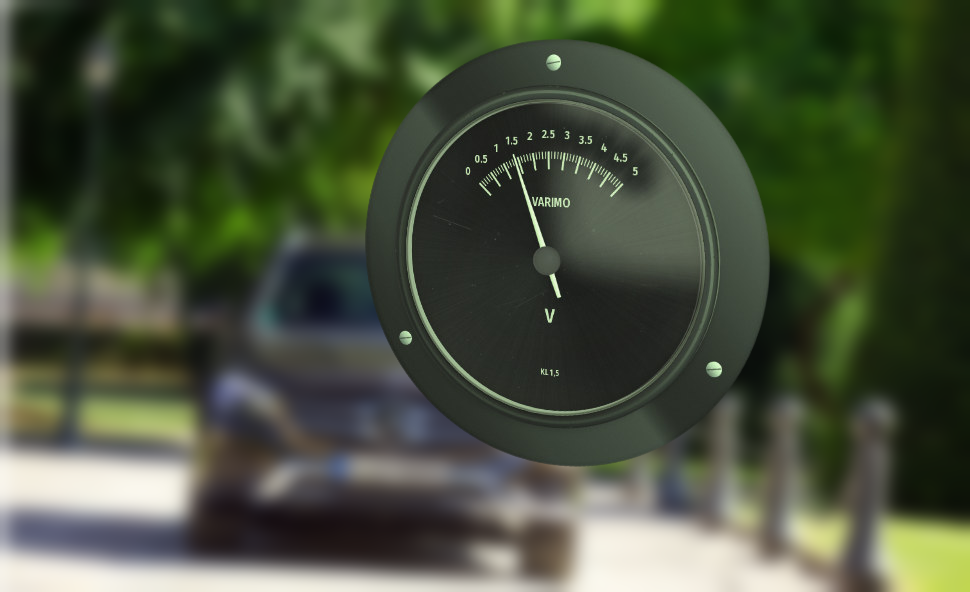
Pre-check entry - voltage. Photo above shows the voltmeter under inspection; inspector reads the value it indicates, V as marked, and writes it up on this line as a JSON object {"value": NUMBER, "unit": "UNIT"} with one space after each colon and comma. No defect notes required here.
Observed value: {"value": 1.5, "unit": "V"}
